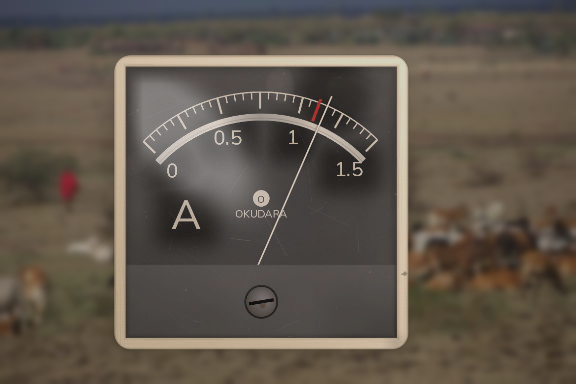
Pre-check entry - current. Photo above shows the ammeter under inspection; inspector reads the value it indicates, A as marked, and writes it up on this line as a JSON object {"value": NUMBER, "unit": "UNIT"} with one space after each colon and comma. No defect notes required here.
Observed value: {"value": 1.15, "unit": "A"}
